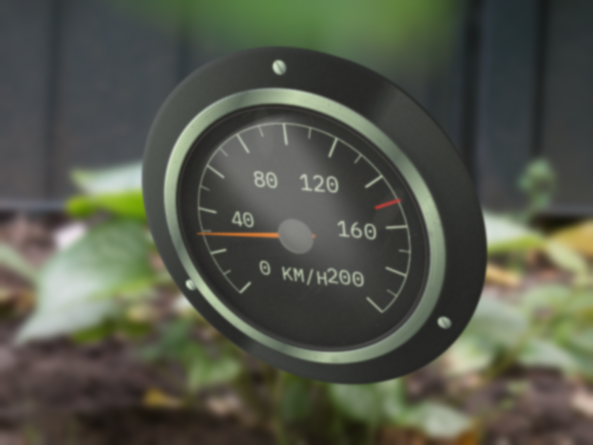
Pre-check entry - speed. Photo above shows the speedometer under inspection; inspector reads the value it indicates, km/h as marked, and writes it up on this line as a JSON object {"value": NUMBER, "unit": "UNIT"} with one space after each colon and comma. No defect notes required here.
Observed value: {"value": 30, "unit": "km/h"}
